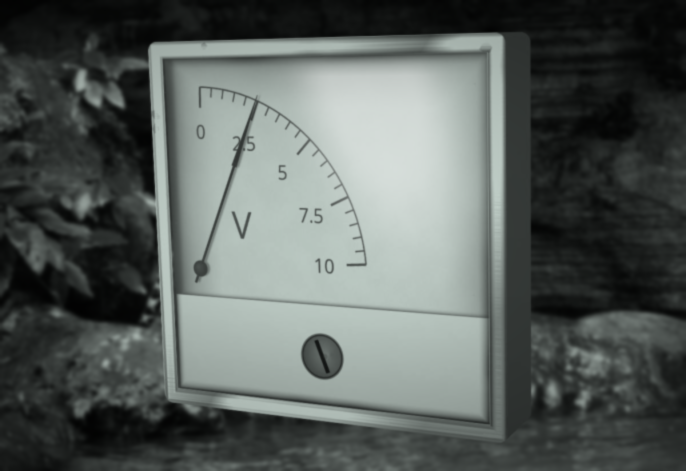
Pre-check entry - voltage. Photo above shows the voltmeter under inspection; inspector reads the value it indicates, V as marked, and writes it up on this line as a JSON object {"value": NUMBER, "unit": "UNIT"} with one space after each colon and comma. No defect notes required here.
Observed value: {"value": 2.5, "unit": "V"}
